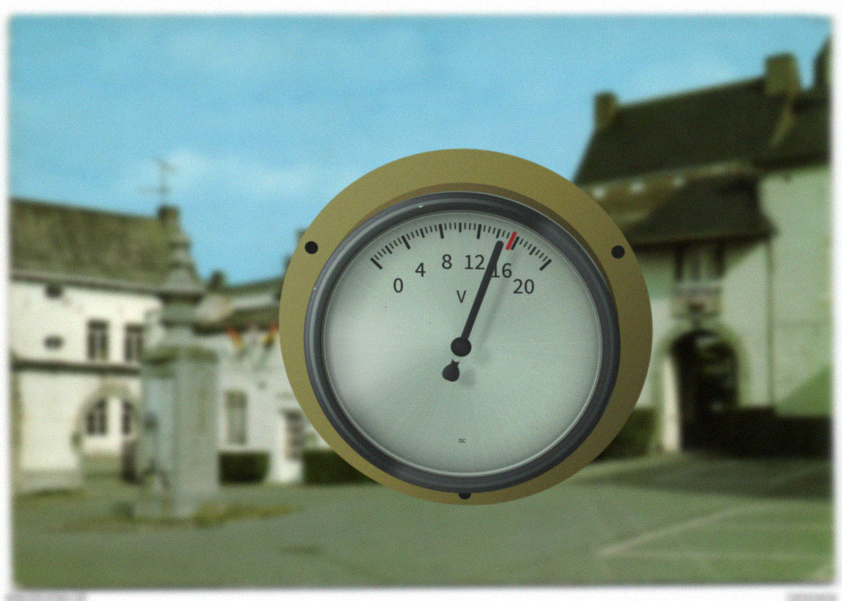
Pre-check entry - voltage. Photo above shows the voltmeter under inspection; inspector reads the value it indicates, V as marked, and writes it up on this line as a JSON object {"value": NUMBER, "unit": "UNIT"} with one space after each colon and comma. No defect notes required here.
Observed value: {"value": 14.5, "unit": "V"}
